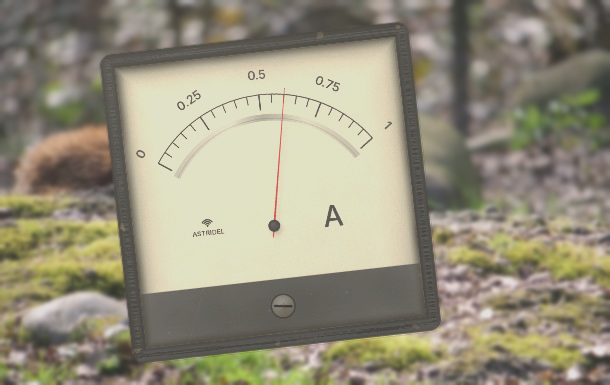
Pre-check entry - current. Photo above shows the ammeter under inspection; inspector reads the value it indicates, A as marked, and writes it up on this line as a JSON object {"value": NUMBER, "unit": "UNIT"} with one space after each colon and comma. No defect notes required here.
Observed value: {"value": 0.6, "unit": "A"}
